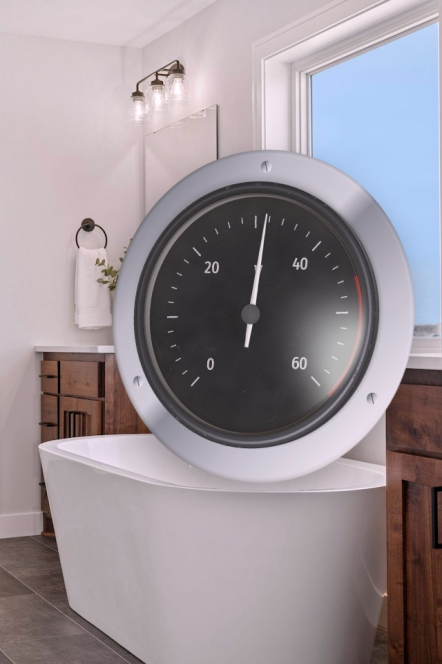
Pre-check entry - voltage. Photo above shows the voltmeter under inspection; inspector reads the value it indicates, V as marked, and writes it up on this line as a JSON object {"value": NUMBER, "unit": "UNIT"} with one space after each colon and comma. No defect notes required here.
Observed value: {"value": 32, "unit": "V"}
